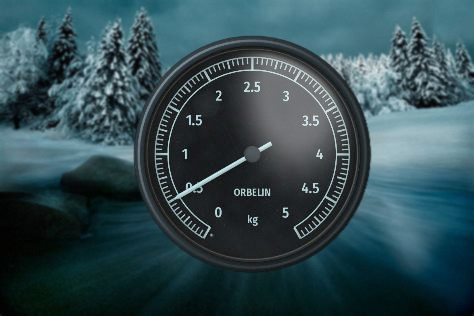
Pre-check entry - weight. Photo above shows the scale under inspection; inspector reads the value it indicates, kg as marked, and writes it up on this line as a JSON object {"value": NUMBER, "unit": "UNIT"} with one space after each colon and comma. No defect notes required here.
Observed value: {"value": 0.5, "unit": "kg"}
